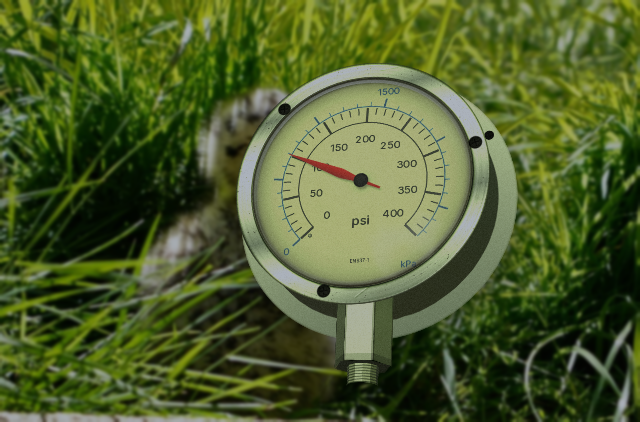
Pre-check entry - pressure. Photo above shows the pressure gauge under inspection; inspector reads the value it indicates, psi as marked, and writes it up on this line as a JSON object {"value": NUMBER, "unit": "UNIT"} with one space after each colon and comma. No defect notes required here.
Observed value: {"value": 100, "unit": "psi"}
